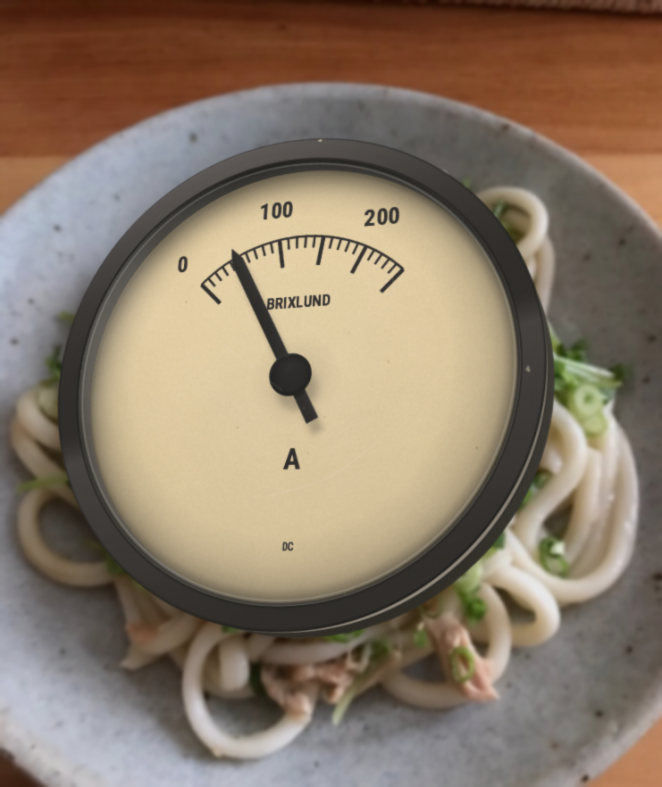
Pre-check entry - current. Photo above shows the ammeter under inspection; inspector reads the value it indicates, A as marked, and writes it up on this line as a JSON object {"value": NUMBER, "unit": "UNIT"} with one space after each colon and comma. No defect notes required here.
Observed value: {"value": 50, "unit": "A"}
